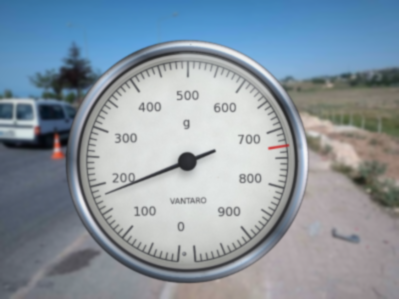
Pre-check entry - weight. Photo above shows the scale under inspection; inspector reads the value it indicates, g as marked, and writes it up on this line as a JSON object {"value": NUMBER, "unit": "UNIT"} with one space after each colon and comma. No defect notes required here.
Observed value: {"value": 180, "unit": "g"}
